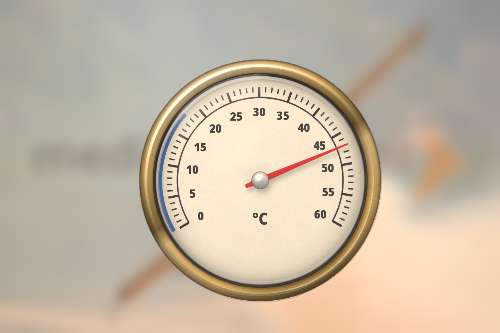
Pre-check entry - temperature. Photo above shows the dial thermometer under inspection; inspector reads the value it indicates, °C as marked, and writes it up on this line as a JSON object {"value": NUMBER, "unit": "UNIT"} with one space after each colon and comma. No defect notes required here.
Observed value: {"value": 47, "unit": "°C"}
